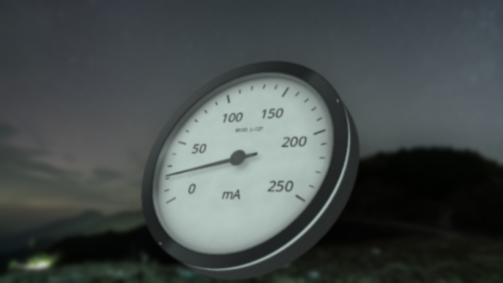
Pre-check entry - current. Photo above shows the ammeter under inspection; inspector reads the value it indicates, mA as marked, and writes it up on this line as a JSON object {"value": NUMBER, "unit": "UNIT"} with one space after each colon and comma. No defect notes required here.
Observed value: {"value": 20, "unit": "mA"}
